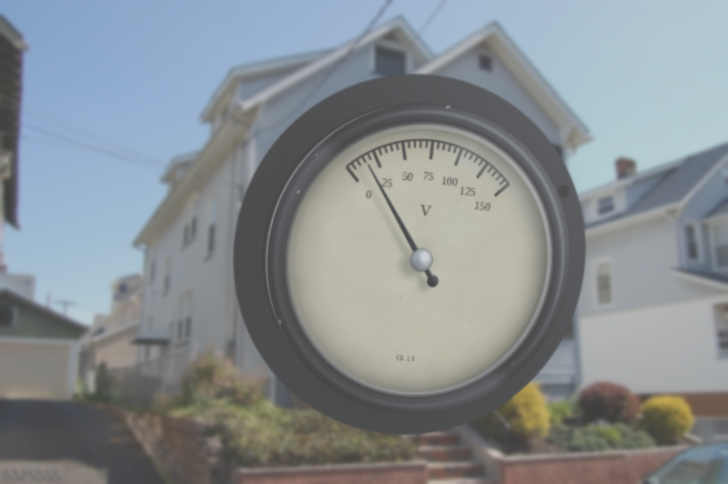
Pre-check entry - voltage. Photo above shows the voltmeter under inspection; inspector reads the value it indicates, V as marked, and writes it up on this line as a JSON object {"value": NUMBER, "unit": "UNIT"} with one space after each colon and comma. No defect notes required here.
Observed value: {"value": 15, "unit": "V"}
